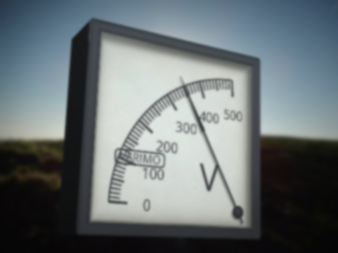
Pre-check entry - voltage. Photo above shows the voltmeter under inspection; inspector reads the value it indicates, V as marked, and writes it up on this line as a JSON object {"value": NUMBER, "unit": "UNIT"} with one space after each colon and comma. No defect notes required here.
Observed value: {"value": 350, "unit": "V"}
